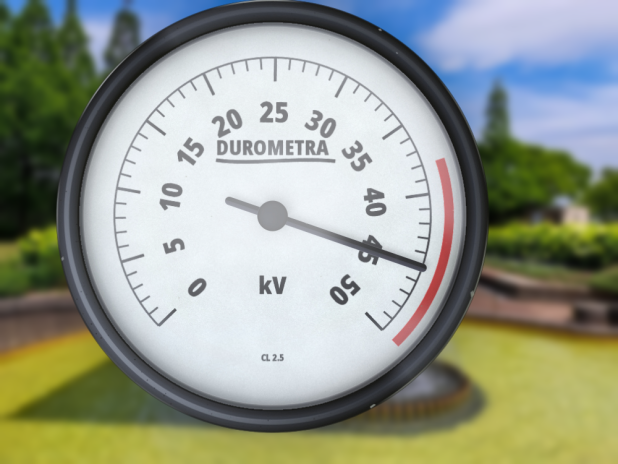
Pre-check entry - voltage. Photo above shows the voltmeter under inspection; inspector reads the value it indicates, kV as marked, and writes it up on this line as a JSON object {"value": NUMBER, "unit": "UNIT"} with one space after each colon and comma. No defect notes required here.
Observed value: {"value": 45, "unit": "kV"}
